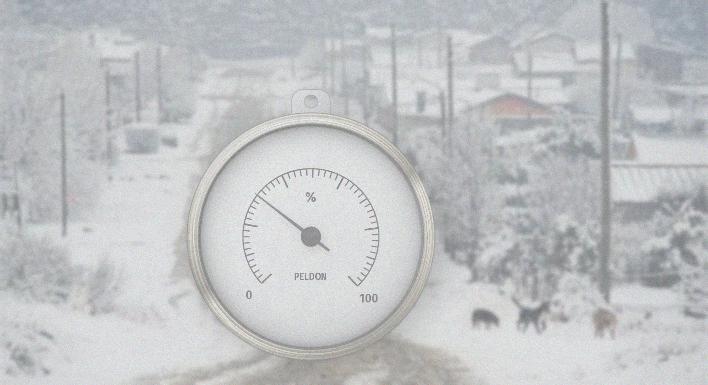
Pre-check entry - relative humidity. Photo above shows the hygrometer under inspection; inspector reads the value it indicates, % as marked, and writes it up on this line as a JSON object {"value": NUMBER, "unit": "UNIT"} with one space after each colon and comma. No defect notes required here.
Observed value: {"value": 30, "unit": "%"}
